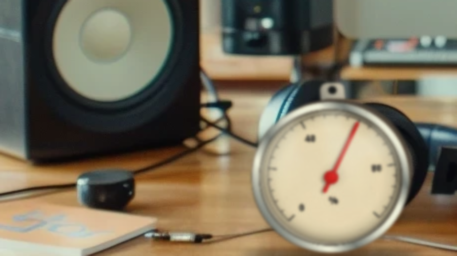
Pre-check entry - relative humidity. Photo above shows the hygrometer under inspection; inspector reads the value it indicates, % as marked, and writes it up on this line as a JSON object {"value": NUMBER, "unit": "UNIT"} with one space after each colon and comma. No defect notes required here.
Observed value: {"value": 60, "unit": "%"}
